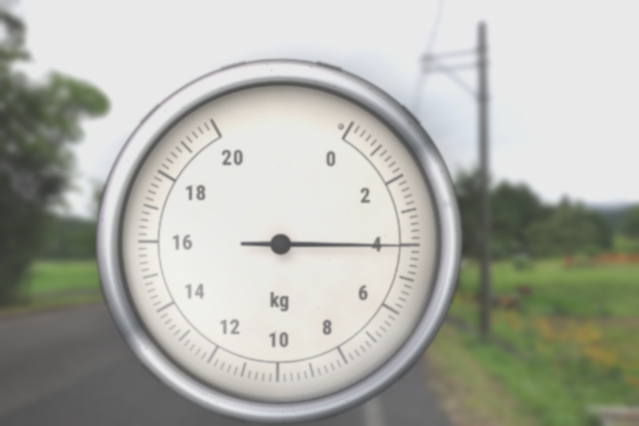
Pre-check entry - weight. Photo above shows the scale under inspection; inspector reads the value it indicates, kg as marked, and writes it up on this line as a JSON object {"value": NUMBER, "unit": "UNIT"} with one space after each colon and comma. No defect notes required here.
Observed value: {"value": 4, "unit": "kg"}
